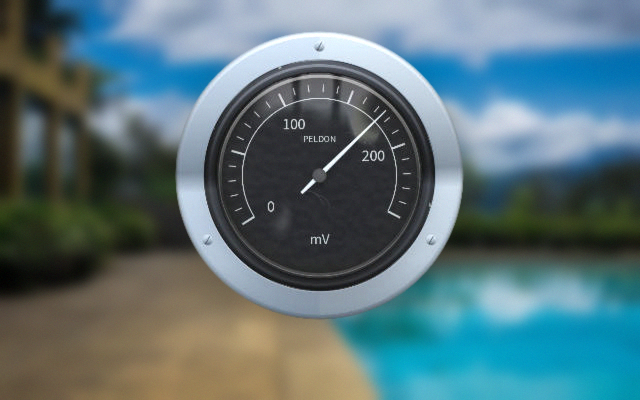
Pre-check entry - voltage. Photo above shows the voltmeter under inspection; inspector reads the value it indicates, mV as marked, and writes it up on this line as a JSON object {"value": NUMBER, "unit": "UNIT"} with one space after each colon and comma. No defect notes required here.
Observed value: {"value": 175, "unit": "mV"}
